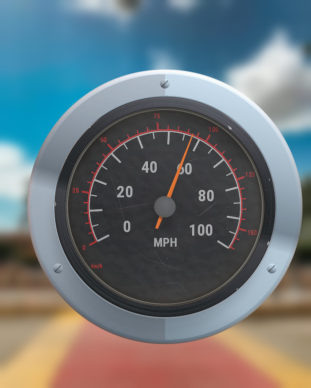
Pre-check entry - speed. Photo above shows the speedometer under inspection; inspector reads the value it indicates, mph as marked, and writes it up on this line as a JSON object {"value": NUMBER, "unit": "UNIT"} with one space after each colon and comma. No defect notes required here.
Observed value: {"value": 57.5, "unit": "mph"}
